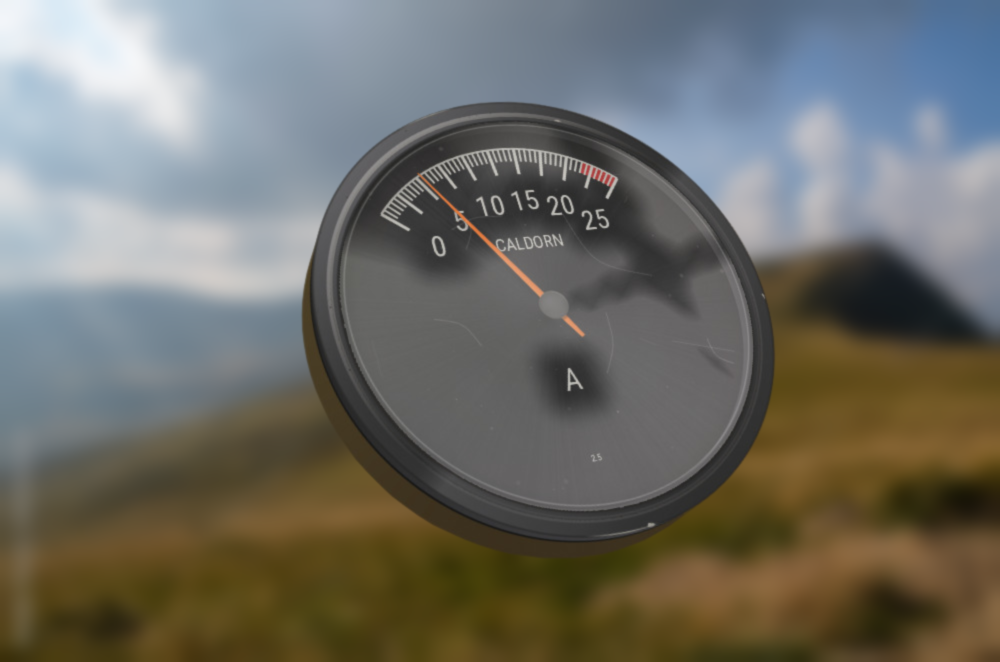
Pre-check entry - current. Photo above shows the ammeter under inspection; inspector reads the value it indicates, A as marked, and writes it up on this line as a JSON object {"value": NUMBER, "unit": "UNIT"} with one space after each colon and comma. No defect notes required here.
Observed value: {"value": 5, "unit": "A"}
